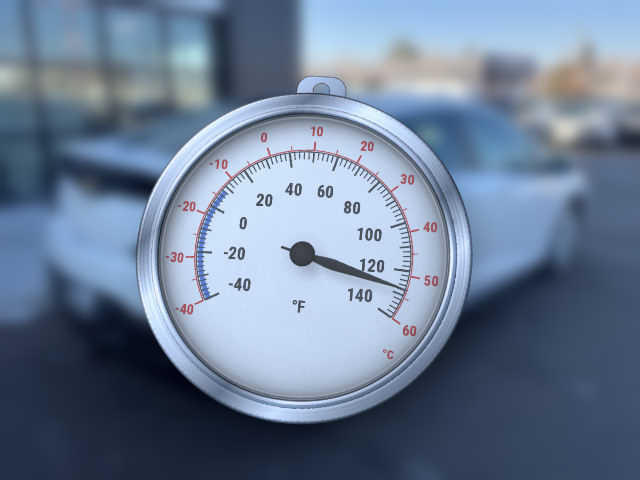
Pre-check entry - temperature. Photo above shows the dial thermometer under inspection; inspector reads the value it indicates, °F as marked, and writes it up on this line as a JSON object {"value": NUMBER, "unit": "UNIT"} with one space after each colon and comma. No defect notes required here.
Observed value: {"value": 128, "unit": "°F"}
